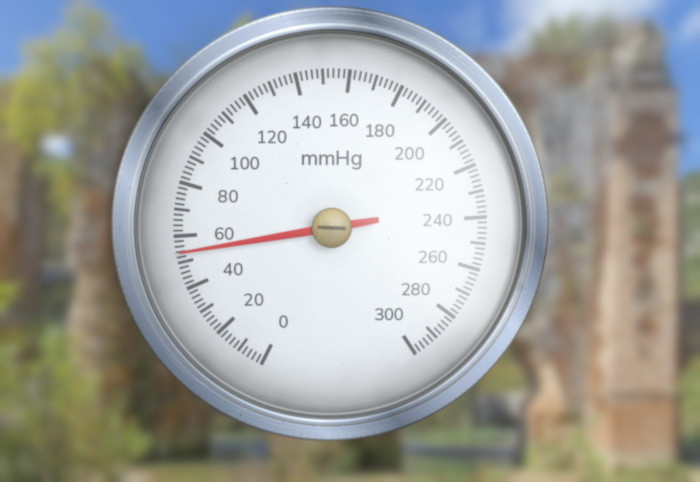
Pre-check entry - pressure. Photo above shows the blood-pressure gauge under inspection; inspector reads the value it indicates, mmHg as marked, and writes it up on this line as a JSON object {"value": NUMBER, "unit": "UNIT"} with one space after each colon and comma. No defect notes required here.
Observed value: {"value": 54, "unit": "mmHg"}
